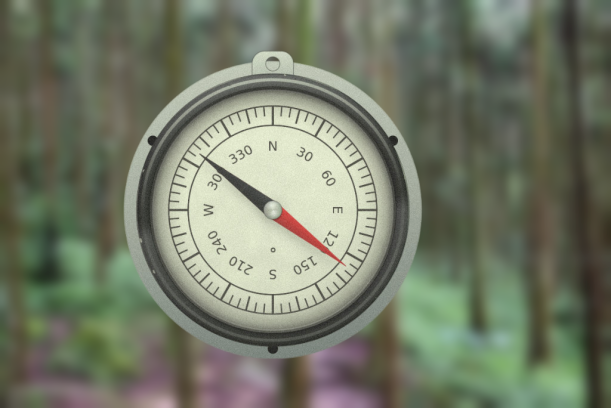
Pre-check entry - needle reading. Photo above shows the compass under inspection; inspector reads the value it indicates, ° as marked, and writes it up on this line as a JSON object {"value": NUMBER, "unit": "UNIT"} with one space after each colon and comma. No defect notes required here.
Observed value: {"value": 127.5, "unit": "°"}
